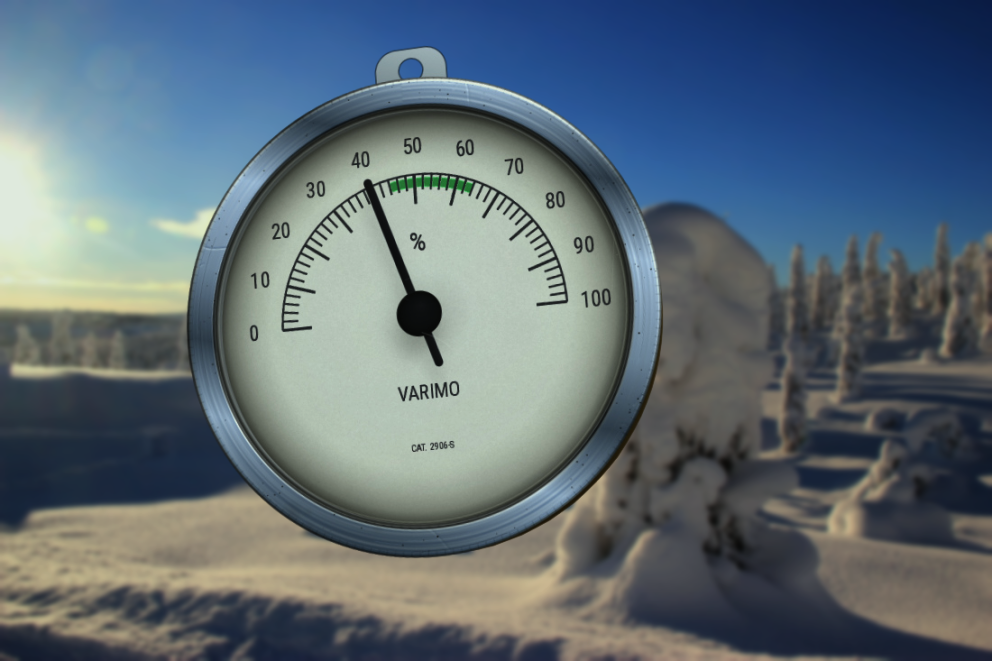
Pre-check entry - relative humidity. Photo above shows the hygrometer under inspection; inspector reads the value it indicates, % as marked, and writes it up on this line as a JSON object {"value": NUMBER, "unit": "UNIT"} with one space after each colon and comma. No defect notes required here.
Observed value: {"value": 40, "unit": "%"}
